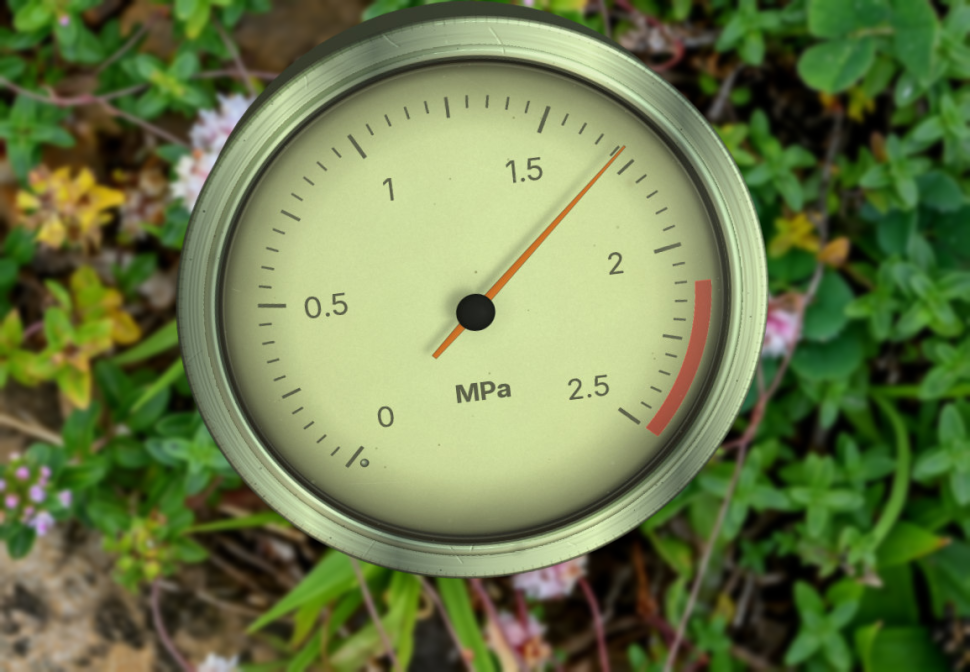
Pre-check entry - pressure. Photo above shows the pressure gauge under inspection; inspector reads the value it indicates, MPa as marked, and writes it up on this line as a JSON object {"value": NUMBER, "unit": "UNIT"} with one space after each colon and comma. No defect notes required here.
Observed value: {"value": 1.7, "unit": "MPa"}
